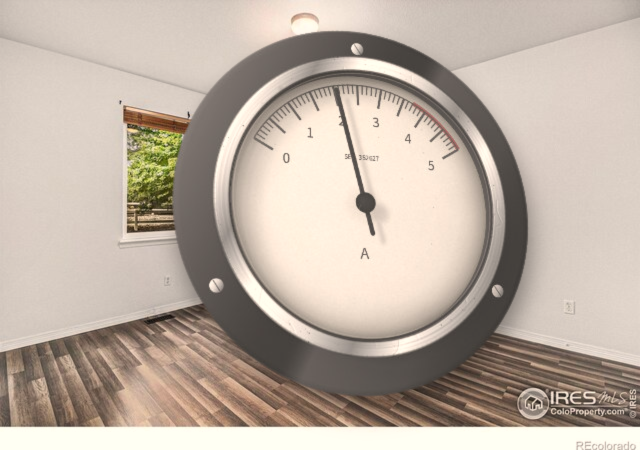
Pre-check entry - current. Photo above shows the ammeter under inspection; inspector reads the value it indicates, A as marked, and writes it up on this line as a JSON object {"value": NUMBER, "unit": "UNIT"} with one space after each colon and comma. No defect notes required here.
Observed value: {"value": 2, "unit": "A"}
